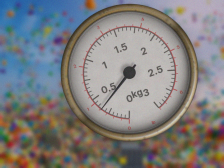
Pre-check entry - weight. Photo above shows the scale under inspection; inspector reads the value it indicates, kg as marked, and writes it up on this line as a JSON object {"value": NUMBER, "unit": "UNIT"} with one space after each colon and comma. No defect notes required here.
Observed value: {"value": 0.35, "unit": "kg"}
